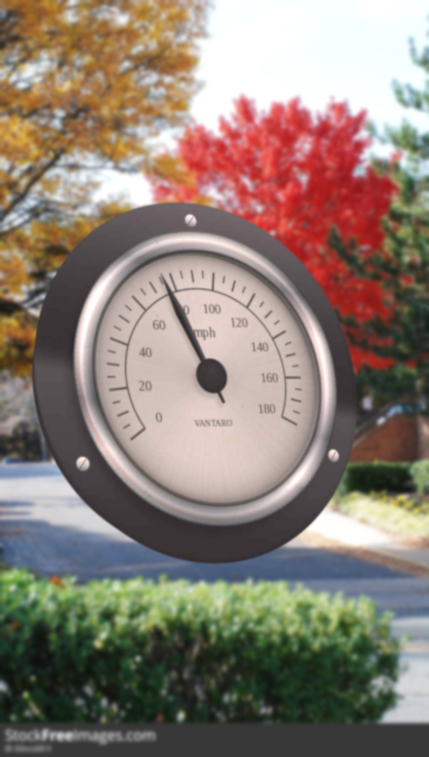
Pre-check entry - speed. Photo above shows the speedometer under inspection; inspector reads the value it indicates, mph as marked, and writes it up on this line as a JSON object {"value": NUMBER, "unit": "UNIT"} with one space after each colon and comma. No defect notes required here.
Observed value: {"value": 75, "unit": "mph"}
